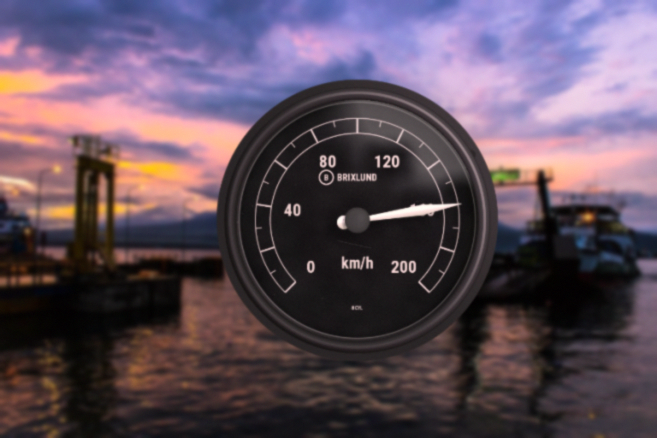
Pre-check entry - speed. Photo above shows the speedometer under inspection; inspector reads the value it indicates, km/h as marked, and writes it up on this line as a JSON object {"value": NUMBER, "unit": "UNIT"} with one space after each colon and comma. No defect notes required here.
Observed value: {"value": 160, "unit": "km/h"}
